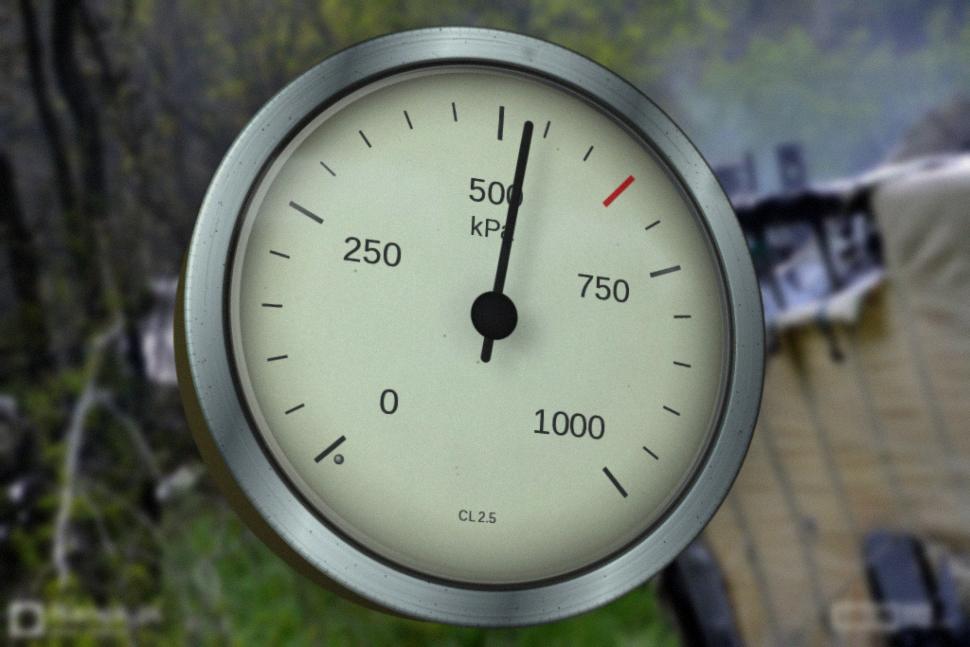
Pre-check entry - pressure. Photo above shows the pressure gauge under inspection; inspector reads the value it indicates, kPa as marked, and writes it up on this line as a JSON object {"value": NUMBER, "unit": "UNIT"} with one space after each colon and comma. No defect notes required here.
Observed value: {"value": 525, "unit": "kPa"}
